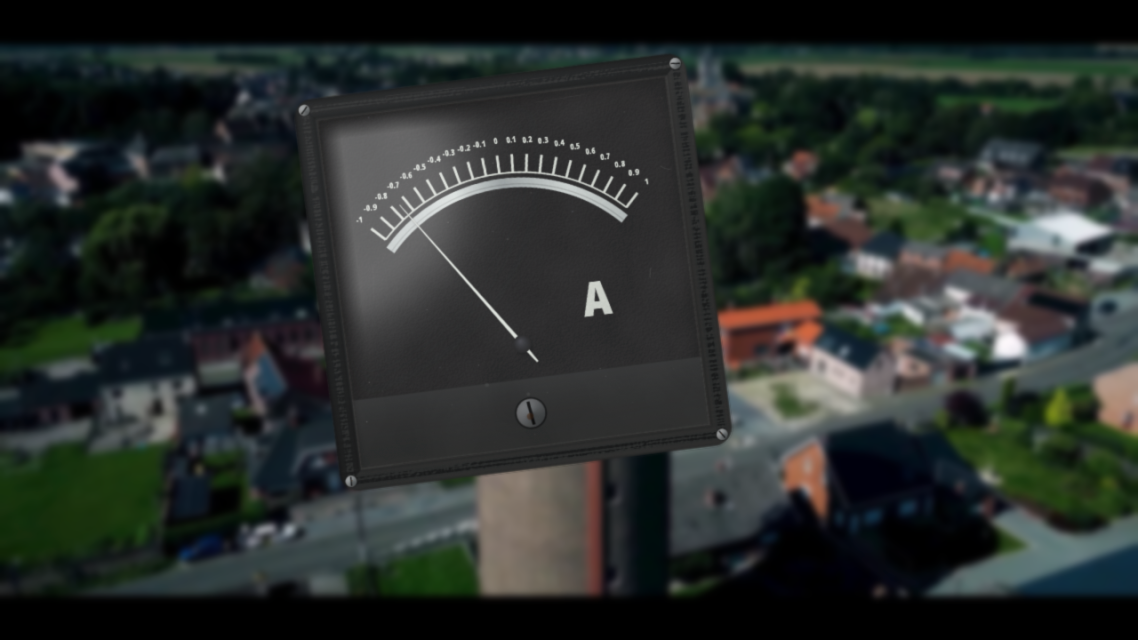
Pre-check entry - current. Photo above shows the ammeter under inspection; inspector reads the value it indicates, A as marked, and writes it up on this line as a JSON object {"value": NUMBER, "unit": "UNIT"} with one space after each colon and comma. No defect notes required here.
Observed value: {"value": -0.75, "unit": "A"}
